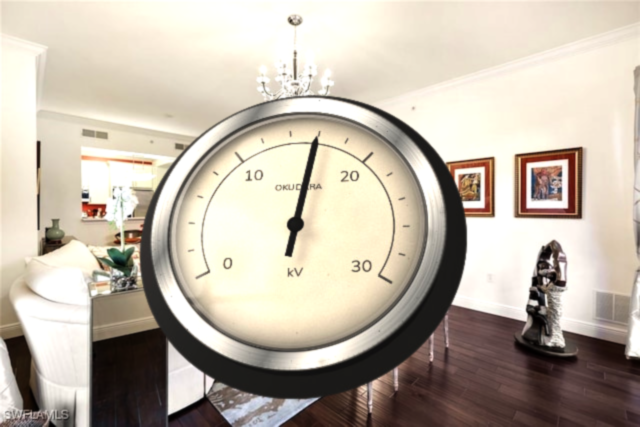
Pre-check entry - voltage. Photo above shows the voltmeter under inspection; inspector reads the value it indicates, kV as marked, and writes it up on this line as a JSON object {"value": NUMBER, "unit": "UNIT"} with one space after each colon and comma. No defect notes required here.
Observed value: {"value": 16, "unit": "kV"}
